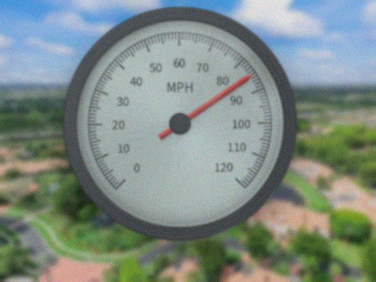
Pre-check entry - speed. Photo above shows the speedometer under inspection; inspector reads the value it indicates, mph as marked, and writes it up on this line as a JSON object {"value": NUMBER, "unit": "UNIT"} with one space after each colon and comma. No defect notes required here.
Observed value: {"value": 85, "unit": "mph"}
